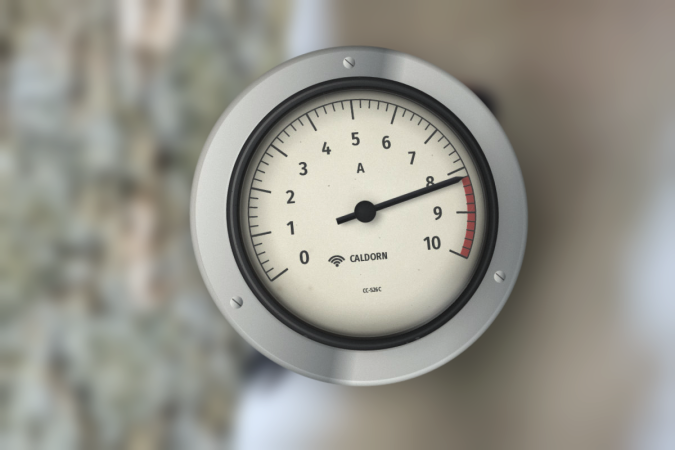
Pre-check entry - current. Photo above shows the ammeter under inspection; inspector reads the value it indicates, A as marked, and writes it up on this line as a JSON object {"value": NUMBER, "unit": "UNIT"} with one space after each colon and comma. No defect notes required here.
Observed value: {"value": 8.2, "unit": "A"}
